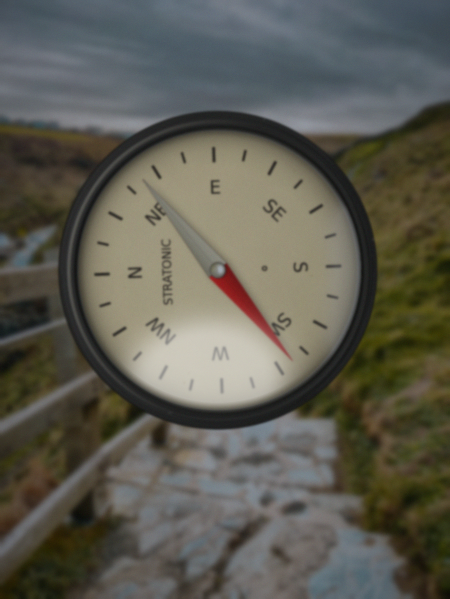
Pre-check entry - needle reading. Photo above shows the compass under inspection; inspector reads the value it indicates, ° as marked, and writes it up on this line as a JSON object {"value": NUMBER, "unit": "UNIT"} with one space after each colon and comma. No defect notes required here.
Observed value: {"value": 232.5, "unit": "°"}
